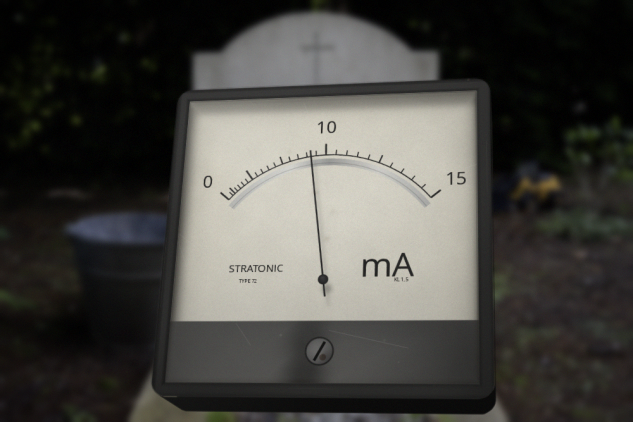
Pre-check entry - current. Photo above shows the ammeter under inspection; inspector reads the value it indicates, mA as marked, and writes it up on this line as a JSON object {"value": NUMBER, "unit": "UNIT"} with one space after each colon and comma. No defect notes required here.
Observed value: {"value": 9.25, "unit": "mA"}
